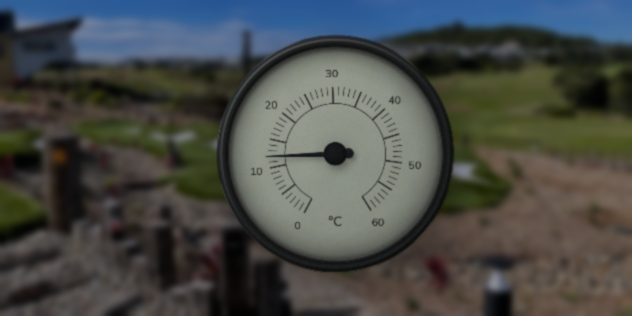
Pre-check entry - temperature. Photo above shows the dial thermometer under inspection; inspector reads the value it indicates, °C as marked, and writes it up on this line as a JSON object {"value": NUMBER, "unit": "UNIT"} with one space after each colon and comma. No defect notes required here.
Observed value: {"value": 12, "unit": "°C"}
